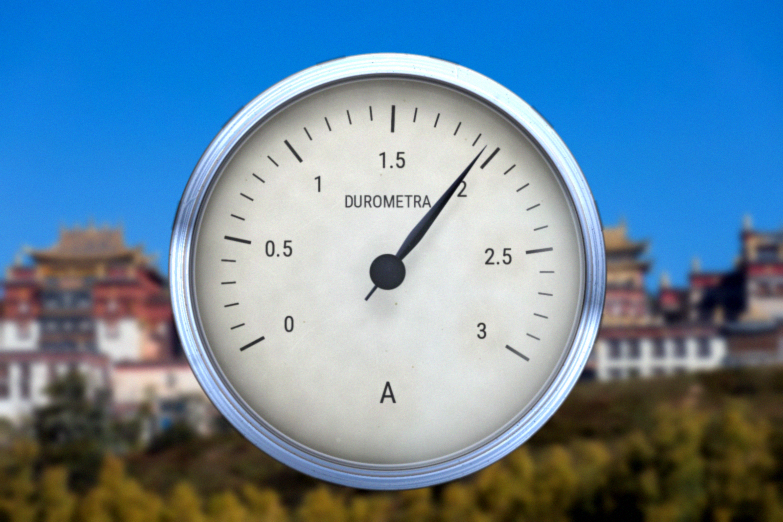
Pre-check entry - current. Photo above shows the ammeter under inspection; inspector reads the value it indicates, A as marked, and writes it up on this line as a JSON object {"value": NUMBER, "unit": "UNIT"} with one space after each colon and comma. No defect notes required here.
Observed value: {"value": 1.95, "unit": "A"}
